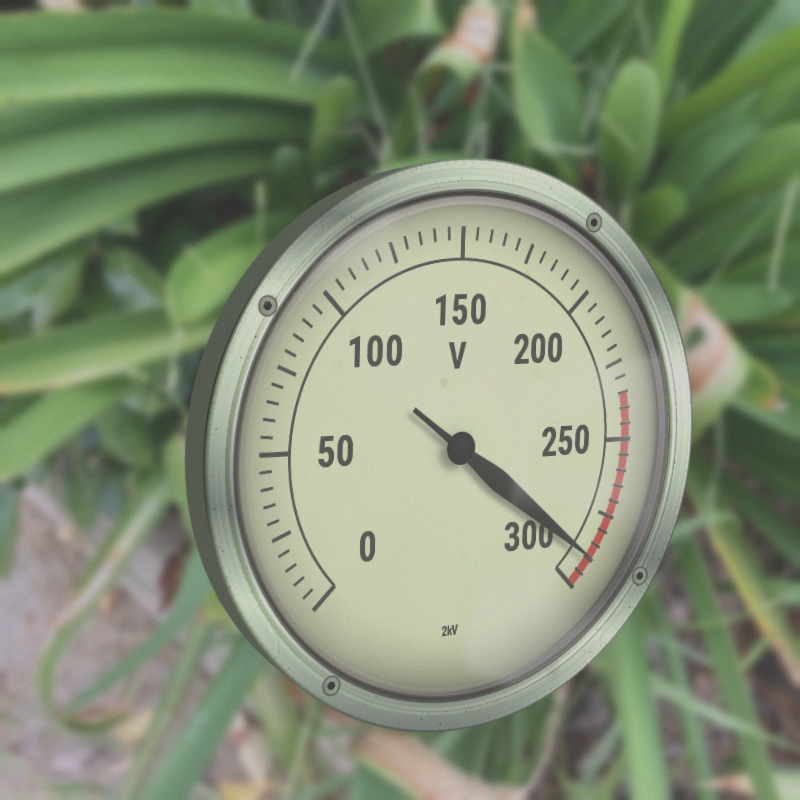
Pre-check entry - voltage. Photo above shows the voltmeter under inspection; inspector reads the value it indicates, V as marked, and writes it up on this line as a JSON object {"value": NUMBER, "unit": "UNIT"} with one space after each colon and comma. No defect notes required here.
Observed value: {"value": 290, "unit": "V"}
